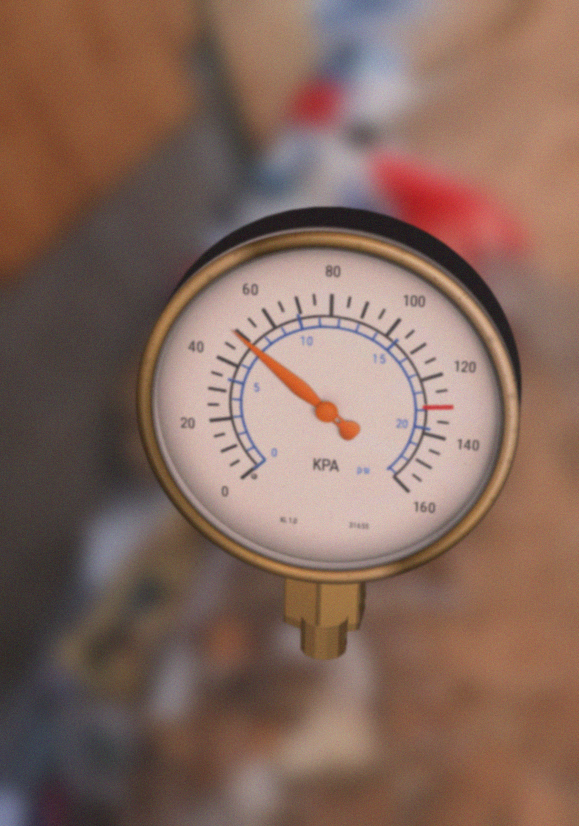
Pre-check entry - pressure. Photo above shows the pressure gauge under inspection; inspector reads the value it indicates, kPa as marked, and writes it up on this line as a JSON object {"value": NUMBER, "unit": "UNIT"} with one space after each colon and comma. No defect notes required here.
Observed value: {"value": 50, "unit": "kPa"}
